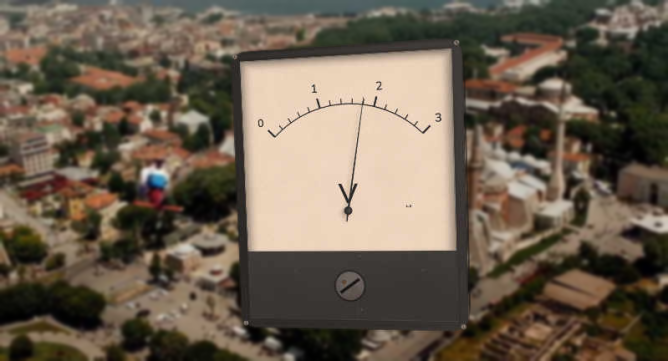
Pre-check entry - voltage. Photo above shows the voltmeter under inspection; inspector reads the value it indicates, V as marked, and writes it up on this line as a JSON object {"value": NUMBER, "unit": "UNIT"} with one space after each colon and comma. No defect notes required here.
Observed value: {"value": 1.8, "unit": "V"}
